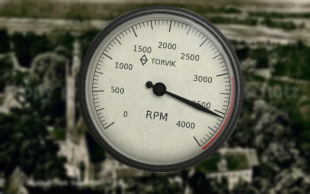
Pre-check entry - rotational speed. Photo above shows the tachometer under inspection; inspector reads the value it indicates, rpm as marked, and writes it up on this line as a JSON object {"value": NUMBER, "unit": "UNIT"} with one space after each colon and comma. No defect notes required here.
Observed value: {"value": 3550, "unit": "rpm"}
